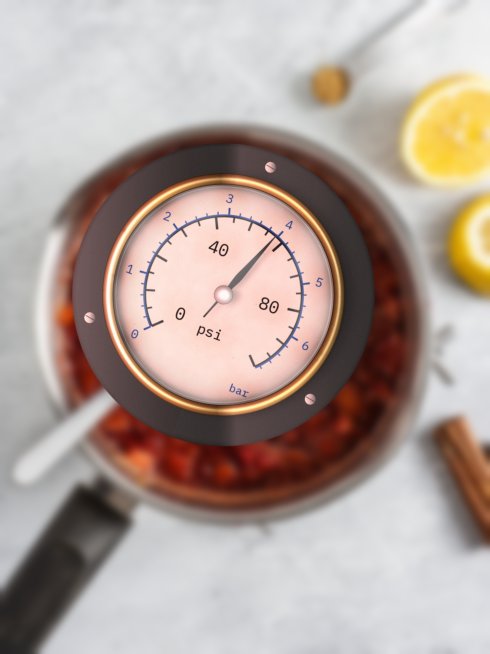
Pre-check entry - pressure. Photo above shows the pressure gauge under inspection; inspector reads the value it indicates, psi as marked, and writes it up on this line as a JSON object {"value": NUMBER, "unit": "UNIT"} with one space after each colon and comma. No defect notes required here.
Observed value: {"value": 57.5, "unit": "psi"}
